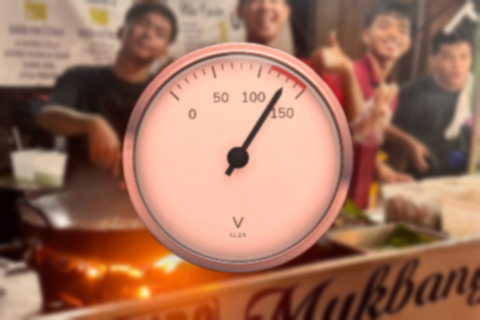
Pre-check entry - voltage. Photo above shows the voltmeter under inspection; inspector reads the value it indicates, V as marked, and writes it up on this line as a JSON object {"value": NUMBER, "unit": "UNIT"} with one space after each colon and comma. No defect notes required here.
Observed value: {"value": 130, "unit": "V"}
